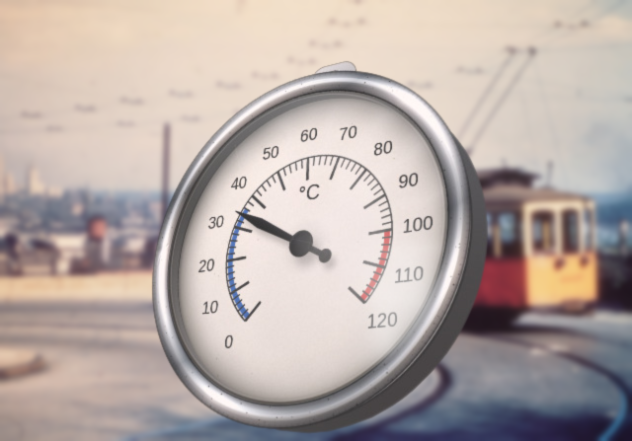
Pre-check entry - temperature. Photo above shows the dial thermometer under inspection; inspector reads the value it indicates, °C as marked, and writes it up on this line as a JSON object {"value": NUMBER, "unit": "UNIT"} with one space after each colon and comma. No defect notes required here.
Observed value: {"value": 34, "unit": "°C"}
